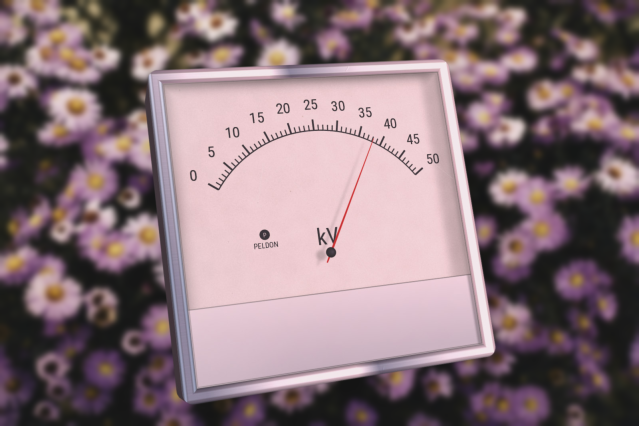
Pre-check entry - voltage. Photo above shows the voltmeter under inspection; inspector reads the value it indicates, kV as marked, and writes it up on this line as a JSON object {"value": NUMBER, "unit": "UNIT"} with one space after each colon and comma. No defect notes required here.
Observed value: {"value": 38, "unit": "kV"}
